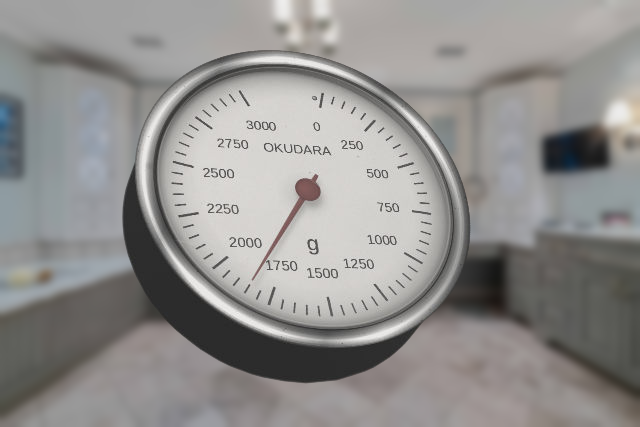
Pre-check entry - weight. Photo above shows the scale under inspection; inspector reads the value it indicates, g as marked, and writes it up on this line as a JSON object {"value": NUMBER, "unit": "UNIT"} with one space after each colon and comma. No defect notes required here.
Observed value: {"value": 1850, "unit": "g"}
